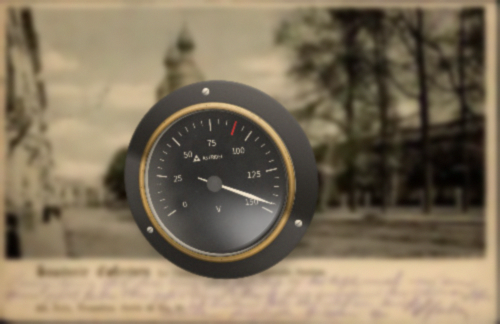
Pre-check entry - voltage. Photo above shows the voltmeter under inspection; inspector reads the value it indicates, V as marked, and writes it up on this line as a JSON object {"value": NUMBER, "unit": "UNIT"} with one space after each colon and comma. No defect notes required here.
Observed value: {"value": 145, "unit": "V"}
